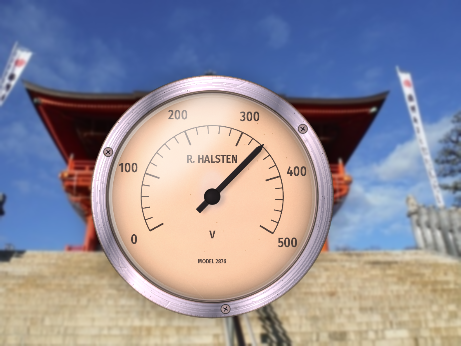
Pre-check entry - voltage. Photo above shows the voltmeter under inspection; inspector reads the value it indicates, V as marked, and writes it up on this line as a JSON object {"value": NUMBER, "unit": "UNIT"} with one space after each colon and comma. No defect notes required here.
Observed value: {"value": 340, "unit": "V"}
